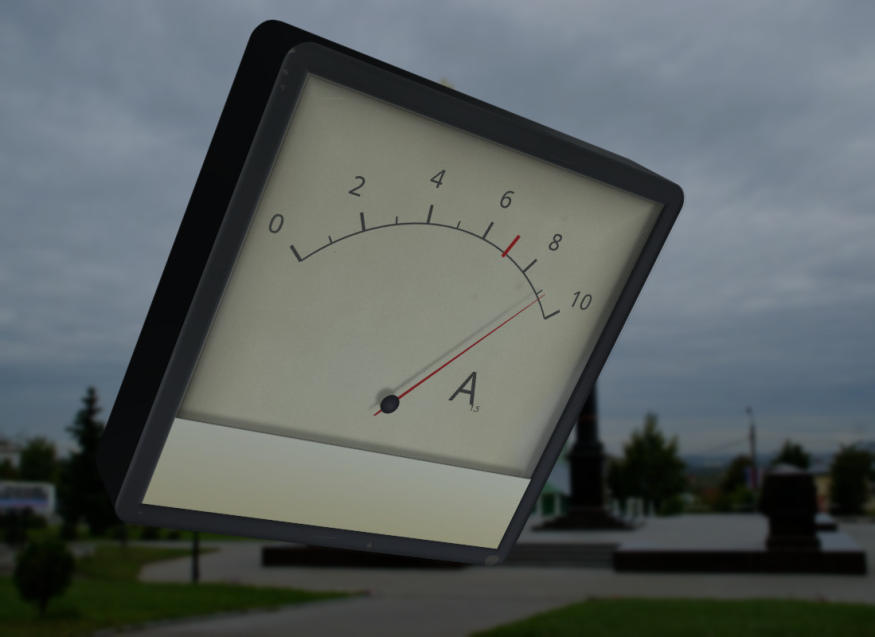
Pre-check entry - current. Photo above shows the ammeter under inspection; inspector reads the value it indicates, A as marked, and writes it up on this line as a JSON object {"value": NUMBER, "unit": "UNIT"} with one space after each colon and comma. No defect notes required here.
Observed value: {"value": 9, "unit": "A"}
